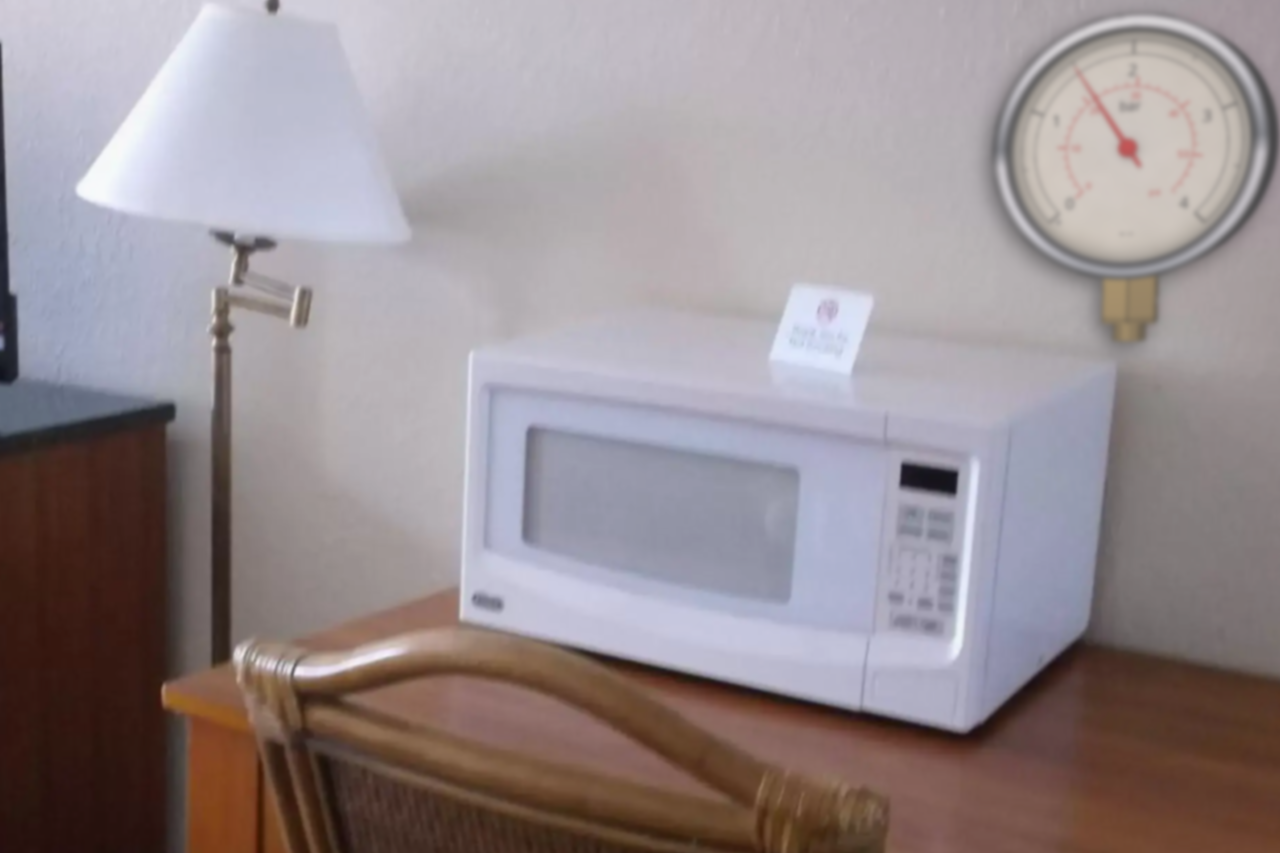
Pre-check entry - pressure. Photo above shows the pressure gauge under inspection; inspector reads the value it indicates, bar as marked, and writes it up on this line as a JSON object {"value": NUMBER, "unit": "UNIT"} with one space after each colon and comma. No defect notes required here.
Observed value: {"value": 1.5, "unit": "bar"}
